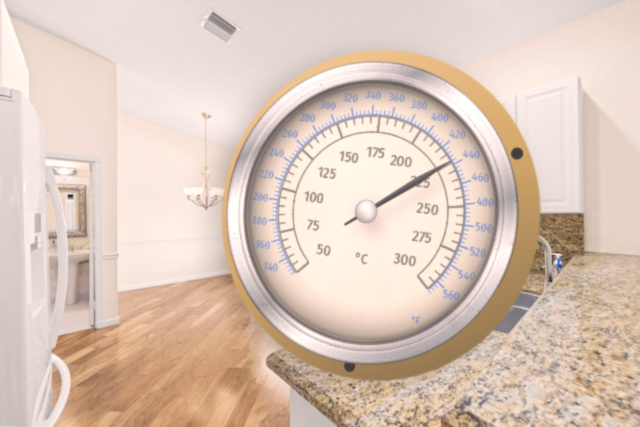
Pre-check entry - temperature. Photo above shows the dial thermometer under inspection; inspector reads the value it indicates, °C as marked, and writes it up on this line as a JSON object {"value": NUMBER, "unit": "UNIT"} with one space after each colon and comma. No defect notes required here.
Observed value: {"value": 225, "unit": "°C"}
